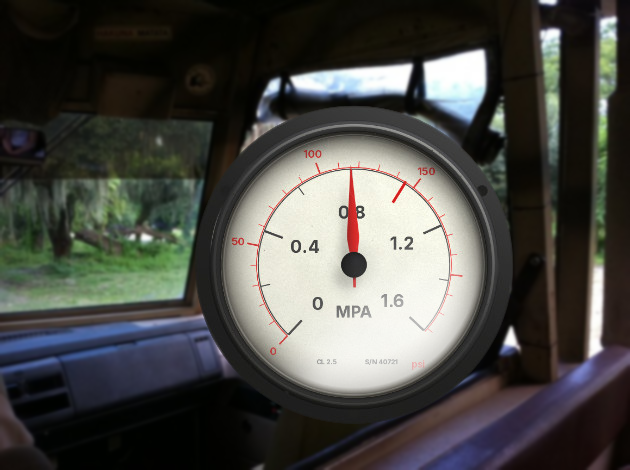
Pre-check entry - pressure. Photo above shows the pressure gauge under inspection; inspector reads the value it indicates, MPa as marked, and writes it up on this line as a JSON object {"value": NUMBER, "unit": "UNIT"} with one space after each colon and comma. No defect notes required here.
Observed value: {"value": 0.8, "unit": "MPa"}
